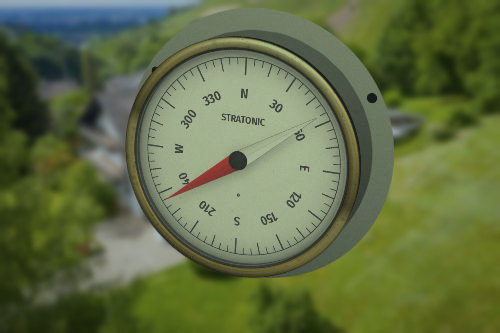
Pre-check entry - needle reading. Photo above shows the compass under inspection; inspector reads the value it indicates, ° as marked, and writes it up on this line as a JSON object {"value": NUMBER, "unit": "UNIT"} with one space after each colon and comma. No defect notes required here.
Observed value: {"value": 235, "unit": "°"}
